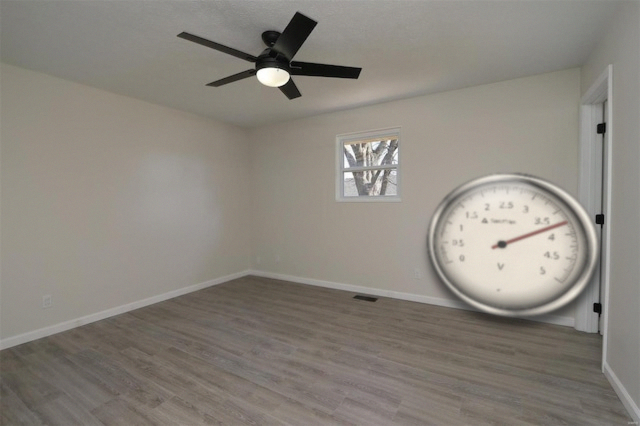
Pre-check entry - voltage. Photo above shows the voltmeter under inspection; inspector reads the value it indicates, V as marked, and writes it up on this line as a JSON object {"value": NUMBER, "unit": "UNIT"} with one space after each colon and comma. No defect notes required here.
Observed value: {"value": 3.75, "unit": "V"}
